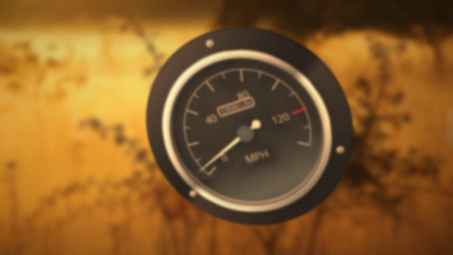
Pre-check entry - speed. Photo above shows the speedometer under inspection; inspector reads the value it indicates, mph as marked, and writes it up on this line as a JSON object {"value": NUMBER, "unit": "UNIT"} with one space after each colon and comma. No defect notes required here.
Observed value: {"value": 5, "unit": "mph"}
